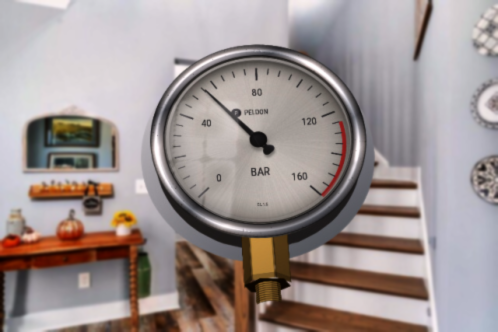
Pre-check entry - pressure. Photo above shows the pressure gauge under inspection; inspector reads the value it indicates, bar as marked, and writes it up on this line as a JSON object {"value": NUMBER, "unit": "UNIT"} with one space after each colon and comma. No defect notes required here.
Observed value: {"value": 55, "unit": "bar"}
